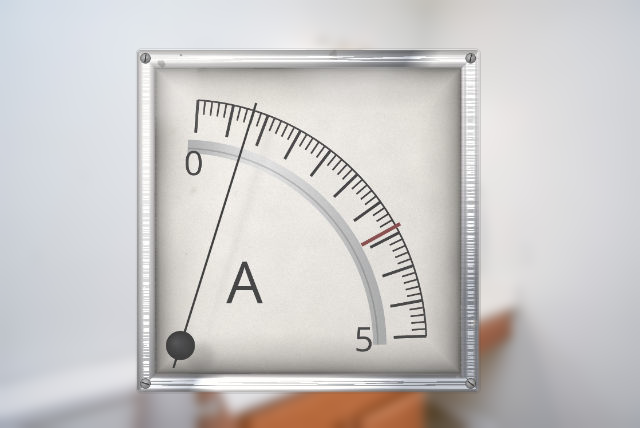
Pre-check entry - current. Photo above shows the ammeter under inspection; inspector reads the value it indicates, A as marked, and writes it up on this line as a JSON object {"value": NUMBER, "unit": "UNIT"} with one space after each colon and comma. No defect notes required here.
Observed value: {"value": 0.8, "unit": "A"}
